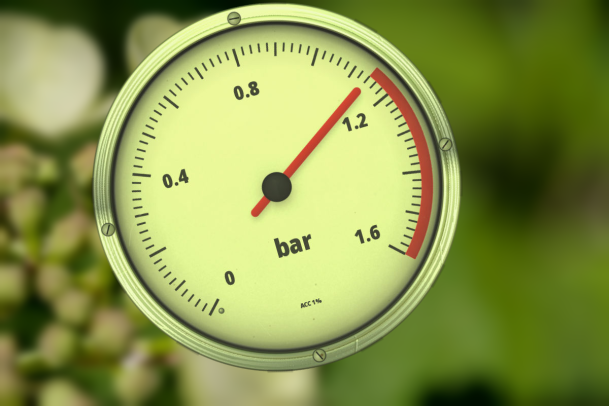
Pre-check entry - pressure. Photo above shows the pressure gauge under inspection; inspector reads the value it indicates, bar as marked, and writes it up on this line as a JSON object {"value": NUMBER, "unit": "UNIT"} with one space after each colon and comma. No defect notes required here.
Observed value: {"value": 1.14, "unit": "bar"}
